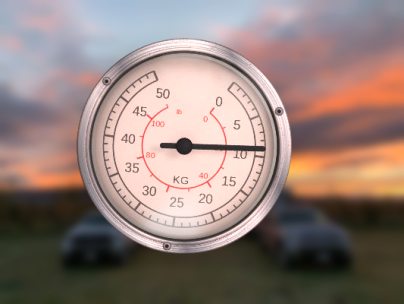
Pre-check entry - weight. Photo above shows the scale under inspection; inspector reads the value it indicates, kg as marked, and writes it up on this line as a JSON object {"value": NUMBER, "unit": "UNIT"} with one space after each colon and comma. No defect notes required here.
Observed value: {"value": 9, "unit": "kg"}
